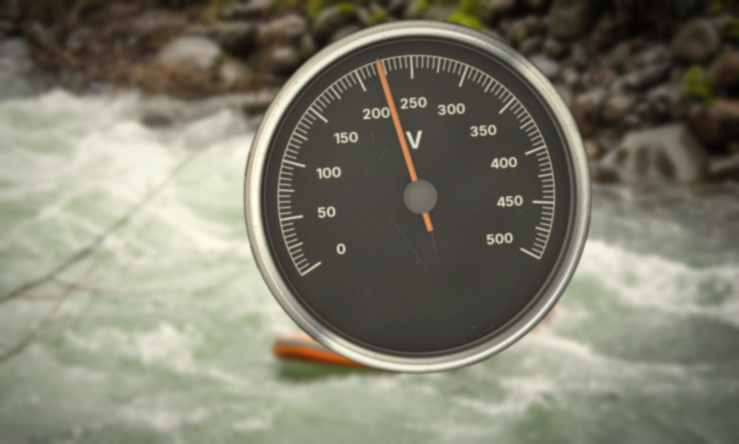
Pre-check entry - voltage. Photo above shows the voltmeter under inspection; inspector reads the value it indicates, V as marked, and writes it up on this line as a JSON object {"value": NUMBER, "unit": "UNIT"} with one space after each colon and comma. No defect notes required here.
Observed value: {"value": 220, "unit": "V"}
